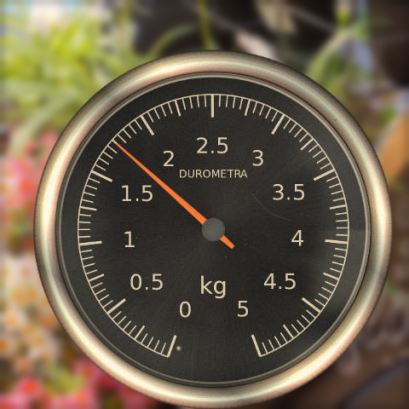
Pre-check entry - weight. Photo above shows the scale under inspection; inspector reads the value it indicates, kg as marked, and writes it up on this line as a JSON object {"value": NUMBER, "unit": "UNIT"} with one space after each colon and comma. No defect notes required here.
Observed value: {"value": 1.75, "unit": "kg"}
